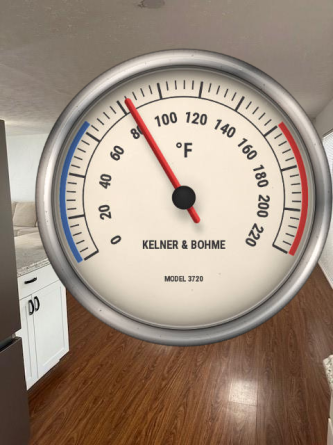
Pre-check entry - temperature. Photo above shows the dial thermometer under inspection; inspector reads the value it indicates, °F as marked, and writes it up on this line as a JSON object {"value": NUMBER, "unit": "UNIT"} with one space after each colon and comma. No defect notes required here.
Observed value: {"value": 84, "unit": "°F"}
